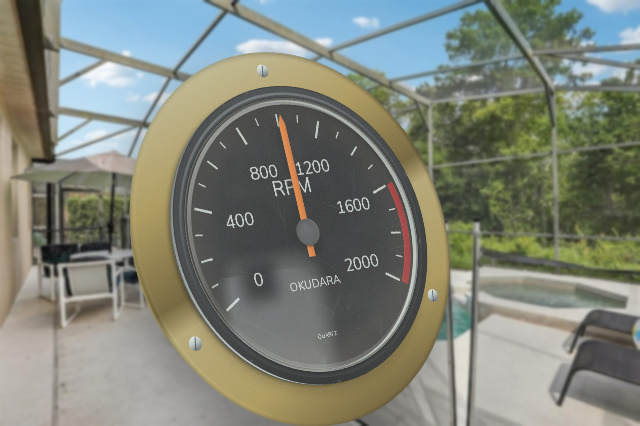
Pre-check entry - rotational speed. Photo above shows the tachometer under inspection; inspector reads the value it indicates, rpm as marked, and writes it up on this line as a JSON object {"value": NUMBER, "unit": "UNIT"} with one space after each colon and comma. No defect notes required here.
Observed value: {"value": 1000, "unit": "rpm"}
